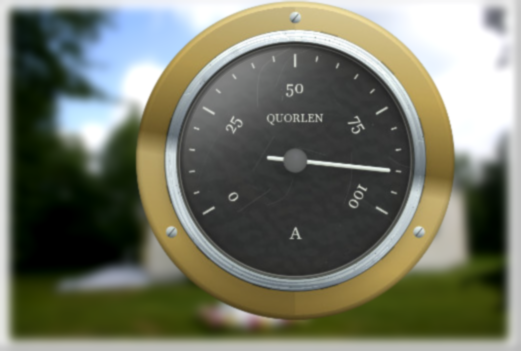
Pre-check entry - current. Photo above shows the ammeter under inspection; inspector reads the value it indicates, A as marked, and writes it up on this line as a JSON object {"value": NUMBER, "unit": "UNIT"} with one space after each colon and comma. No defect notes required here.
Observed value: {"value": 90, "unit": "A"}
